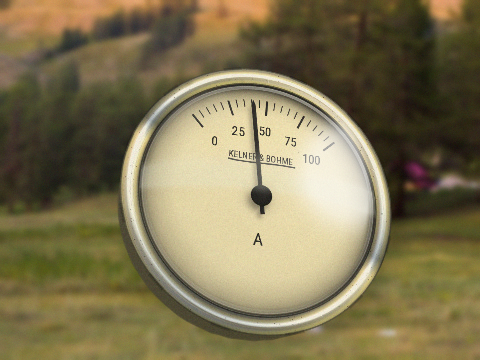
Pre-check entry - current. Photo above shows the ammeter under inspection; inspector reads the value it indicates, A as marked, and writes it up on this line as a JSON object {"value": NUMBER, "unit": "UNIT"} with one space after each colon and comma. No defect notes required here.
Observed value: {"value": 40, "unit": "A"}
